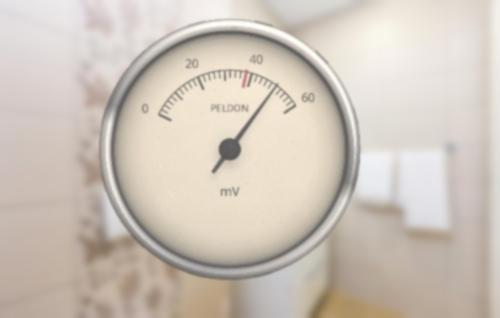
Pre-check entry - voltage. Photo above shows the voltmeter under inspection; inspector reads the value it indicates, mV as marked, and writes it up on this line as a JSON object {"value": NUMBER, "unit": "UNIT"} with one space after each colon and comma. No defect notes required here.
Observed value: {"value": 50, "unit": "mV"}
